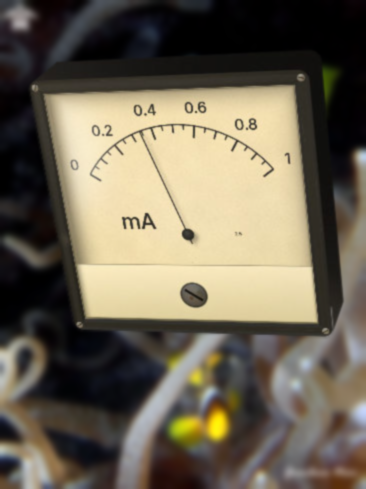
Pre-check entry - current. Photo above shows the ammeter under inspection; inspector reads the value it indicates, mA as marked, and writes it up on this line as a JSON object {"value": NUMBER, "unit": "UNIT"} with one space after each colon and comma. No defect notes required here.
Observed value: {"value": 0.35, "unit": "mA"}
